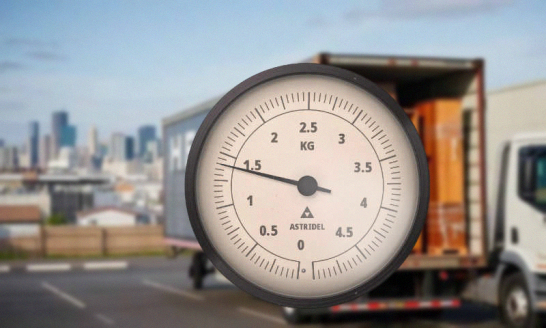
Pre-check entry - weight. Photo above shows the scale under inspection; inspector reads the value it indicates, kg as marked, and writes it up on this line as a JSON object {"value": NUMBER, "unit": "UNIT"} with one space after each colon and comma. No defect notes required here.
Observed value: {"value": 1.4, "unit": "kg"}
